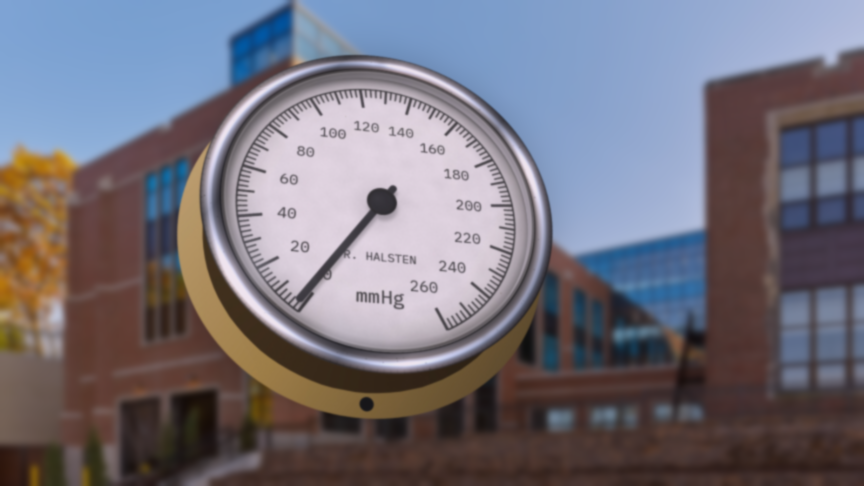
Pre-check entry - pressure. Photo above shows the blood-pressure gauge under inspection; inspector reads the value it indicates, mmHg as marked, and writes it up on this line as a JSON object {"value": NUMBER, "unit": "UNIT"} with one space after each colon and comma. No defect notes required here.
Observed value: {"value": 2, "unit": "mmHg"}
